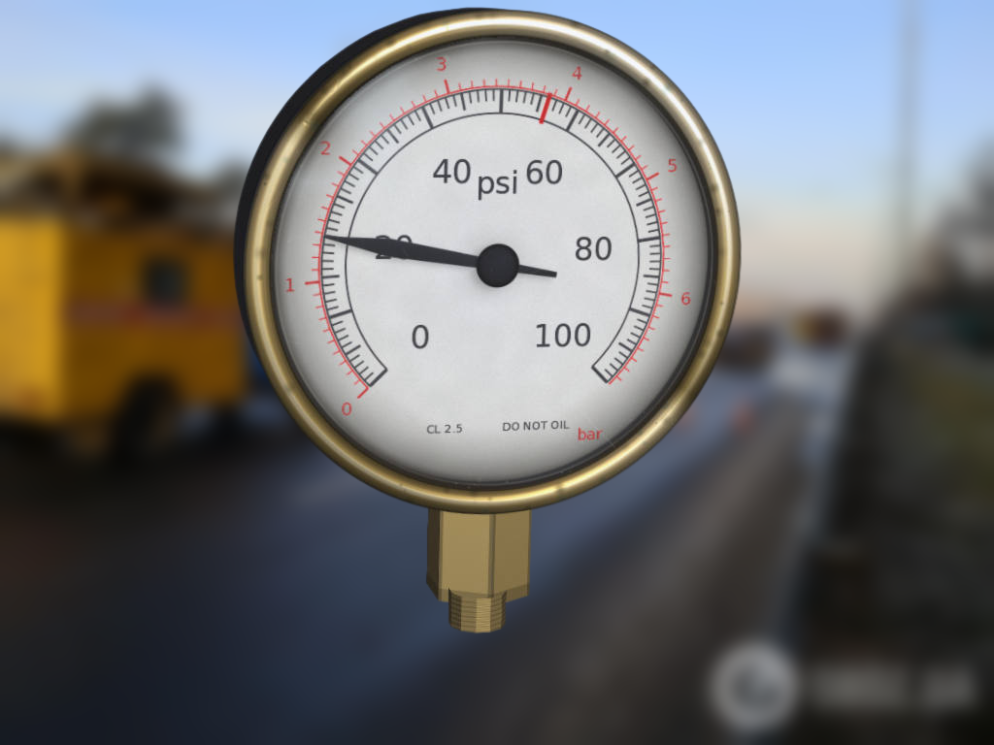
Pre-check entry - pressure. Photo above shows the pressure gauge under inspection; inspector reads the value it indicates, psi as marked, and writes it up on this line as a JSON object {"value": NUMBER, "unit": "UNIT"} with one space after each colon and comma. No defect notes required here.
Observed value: {"value": 20, "unit": "psi"}
